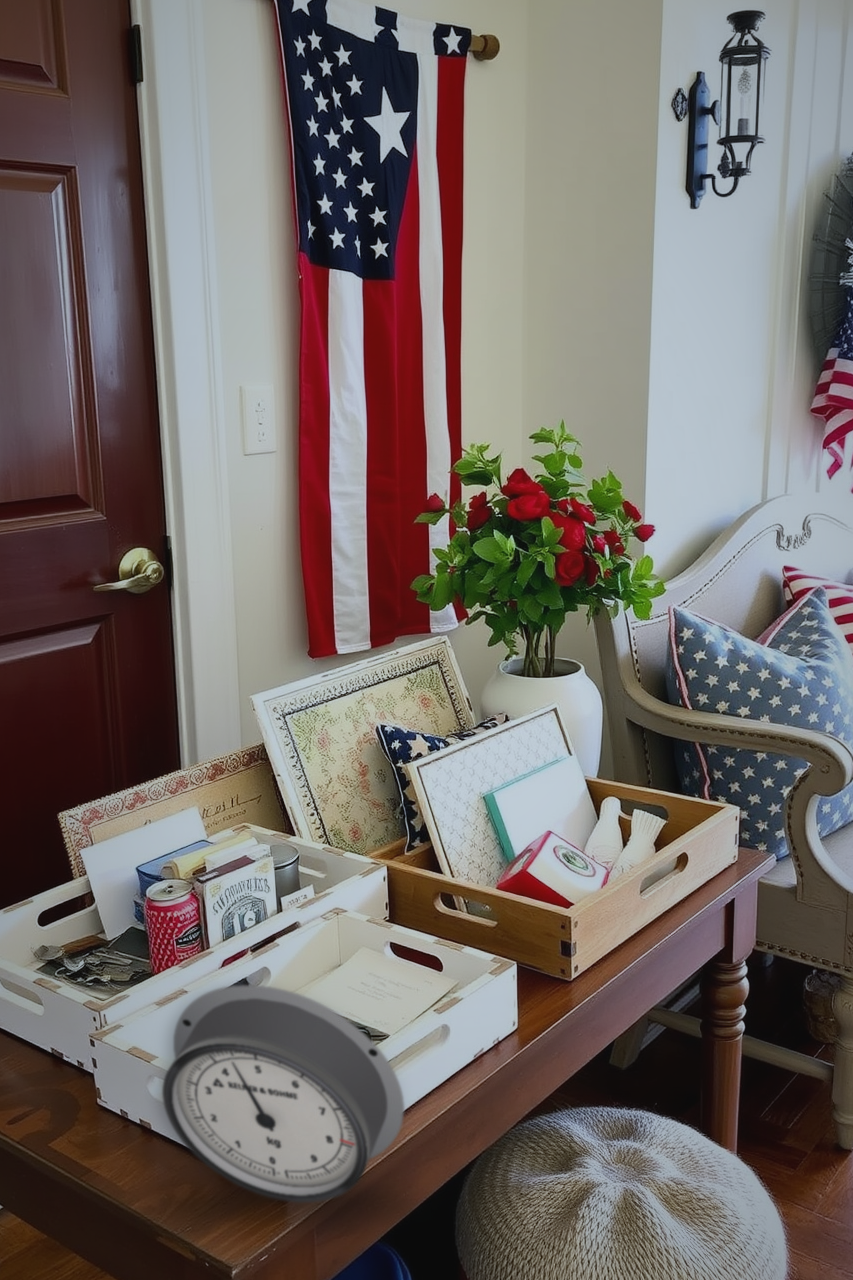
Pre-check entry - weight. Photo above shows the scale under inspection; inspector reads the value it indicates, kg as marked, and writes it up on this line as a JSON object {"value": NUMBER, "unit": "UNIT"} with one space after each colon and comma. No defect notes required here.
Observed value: {"value": 4.5, "unit": "kg"}
